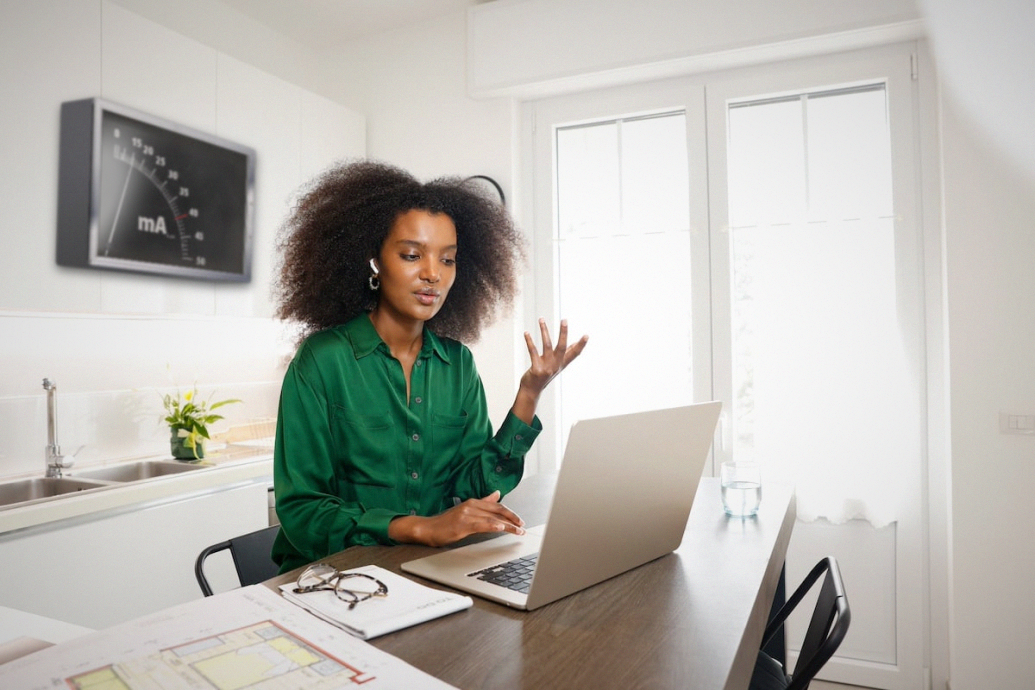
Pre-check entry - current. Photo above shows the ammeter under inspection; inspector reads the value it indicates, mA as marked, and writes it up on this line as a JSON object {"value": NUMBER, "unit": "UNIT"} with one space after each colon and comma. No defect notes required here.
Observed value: {"value": 15, "unit": "mA"}
